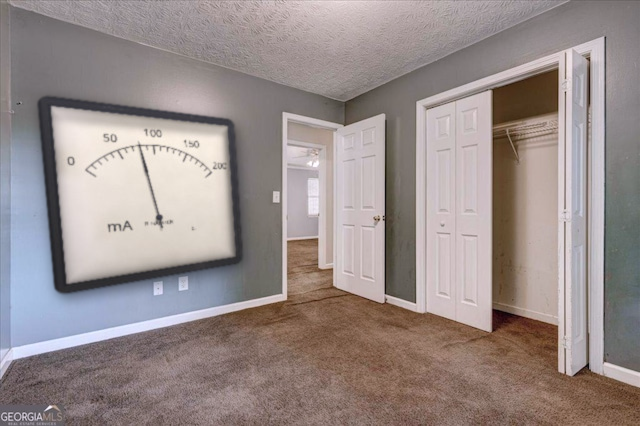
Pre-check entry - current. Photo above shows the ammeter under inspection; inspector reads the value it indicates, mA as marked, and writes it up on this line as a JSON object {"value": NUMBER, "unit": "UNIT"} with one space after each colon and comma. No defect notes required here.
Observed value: {"value": 80, "unit": "mA"}
